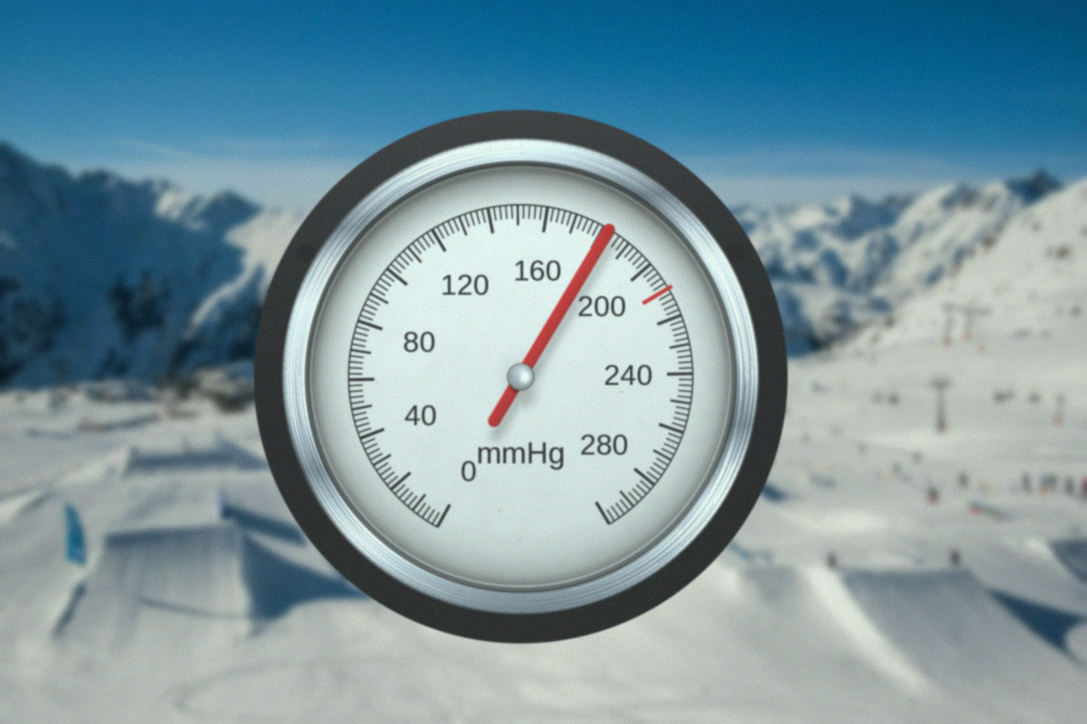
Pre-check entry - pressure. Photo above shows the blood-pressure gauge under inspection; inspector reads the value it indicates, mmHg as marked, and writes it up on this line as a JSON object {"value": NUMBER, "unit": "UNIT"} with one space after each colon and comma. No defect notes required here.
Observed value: {"value": 182, "unit": "mmHg"}
